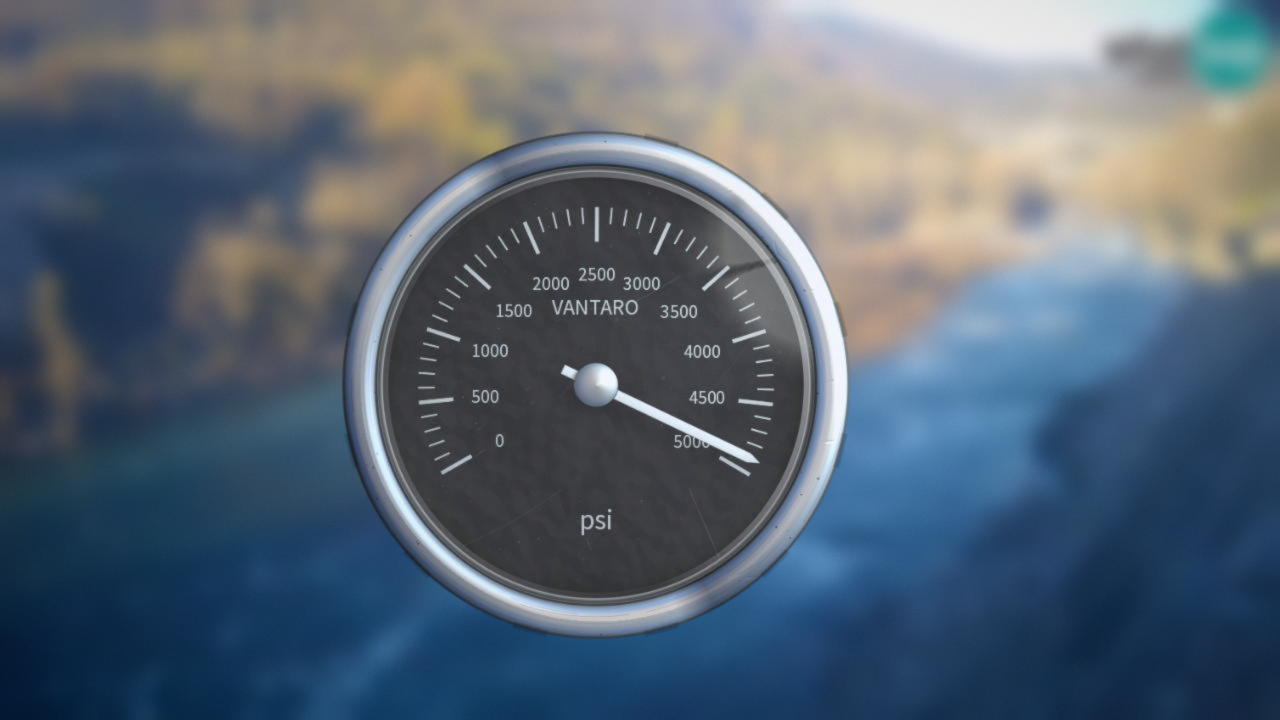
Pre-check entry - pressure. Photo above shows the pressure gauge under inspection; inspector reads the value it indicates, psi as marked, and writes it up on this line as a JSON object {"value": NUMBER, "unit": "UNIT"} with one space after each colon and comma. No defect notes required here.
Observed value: {"value": 4900, "unit": "psi"}
